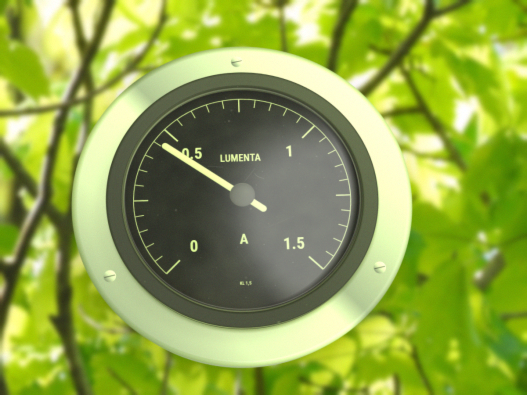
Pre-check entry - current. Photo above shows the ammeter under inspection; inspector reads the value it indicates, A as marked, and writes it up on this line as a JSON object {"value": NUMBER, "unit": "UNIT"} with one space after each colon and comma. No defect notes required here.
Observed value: {"value": 0.45, "unit": "A"}
